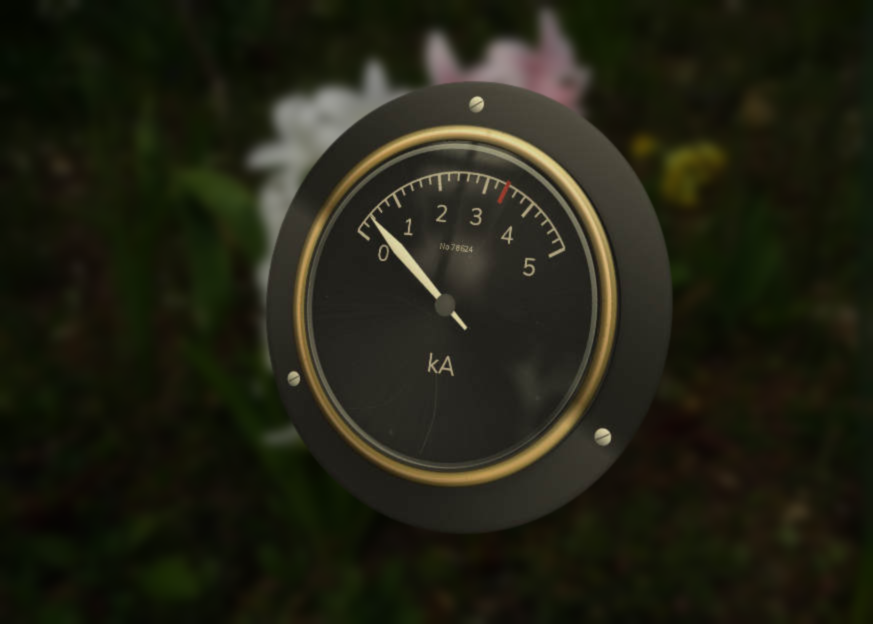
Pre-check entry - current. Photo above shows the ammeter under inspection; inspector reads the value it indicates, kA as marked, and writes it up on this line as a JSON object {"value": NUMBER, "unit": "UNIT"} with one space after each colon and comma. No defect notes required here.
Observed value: {"value": 0.4, "unit": "kA"}
